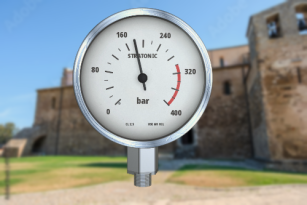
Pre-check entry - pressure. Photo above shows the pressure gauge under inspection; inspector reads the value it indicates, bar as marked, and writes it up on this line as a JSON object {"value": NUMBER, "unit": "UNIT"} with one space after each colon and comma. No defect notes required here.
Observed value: {"value": 180, "unit": "bar"}
